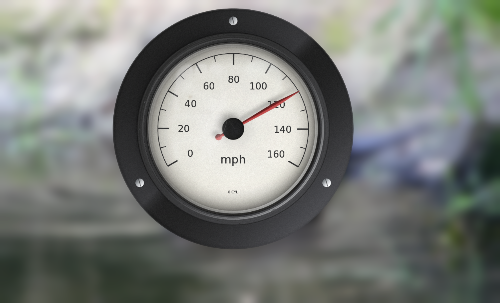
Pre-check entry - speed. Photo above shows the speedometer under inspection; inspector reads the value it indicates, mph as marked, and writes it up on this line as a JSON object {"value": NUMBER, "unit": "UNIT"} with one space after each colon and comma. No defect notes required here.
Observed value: {"value": 120, "unit": "mph"}
